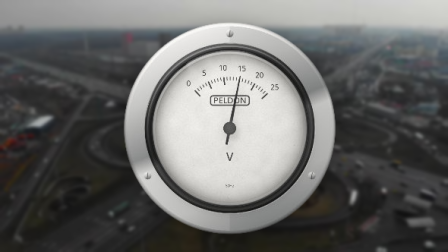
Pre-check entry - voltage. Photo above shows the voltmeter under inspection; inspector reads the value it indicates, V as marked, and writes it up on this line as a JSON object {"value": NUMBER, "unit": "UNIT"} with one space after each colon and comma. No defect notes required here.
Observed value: {"value": 15, "unit": "V"}
